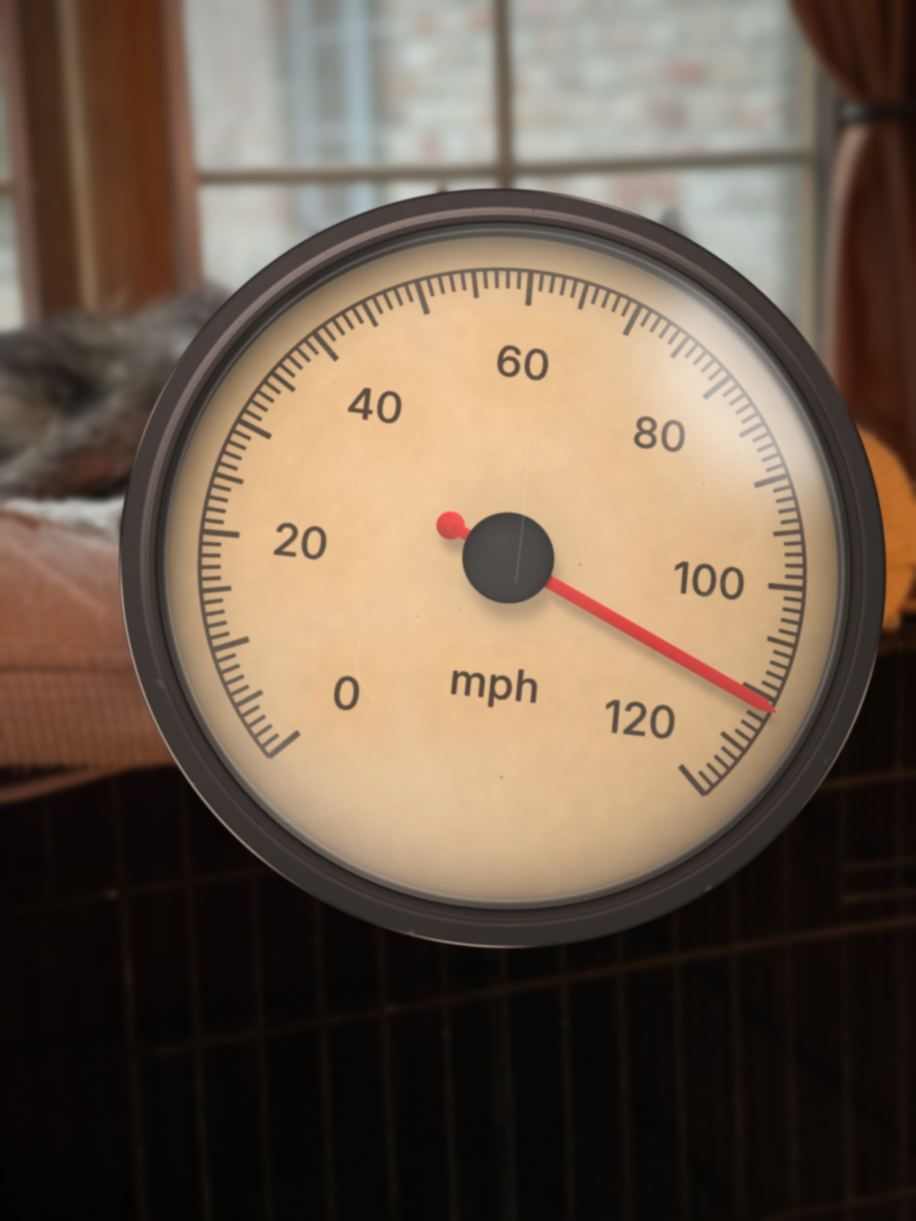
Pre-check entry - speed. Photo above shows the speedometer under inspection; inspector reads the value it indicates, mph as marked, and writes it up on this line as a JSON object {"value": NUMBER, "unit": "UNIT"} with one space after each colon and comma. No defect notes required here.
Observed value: {"value": 111, "unit": "mph"}
